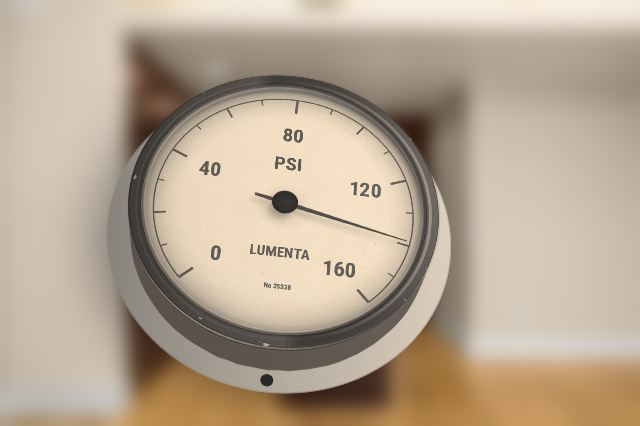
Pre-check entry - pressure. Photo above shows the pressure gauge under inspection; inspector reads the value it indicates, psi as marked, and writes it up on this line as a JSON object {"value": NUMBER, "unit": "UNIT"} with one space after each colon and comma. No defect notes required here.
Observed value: {"value": 140, "unit": "psi"}
